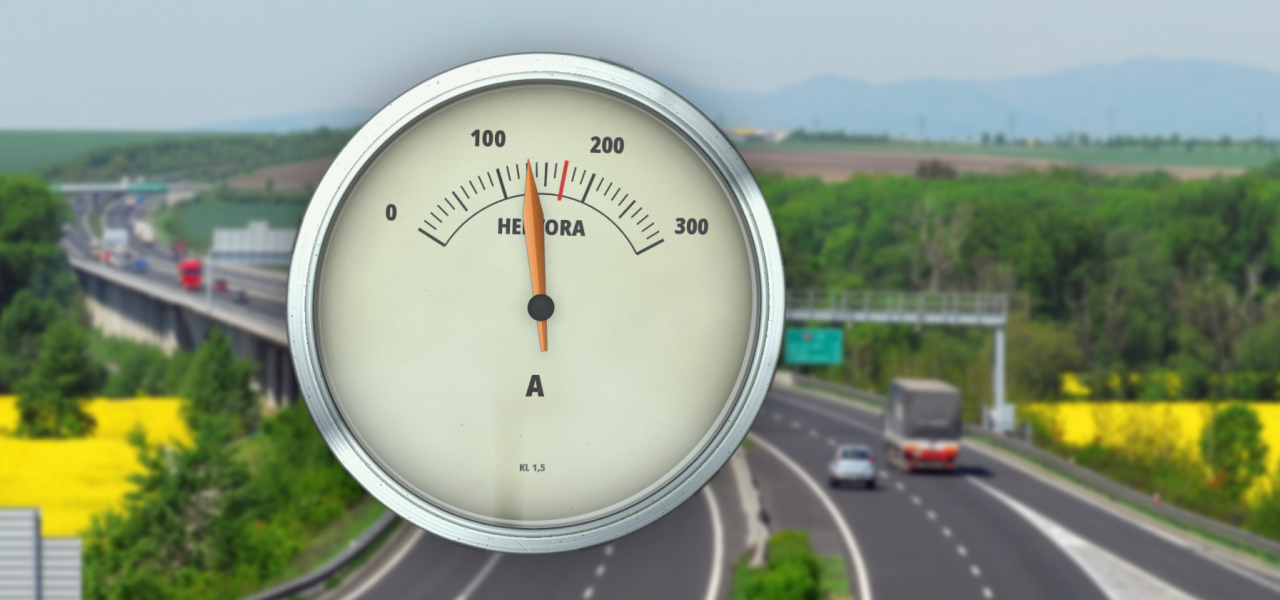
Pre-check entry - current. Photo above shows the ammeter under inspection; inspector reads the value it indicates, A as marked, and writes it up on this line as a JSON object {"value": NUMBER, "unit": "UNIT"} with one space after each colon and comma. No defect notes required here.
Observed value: {"value": 130, "unit": "A"}
